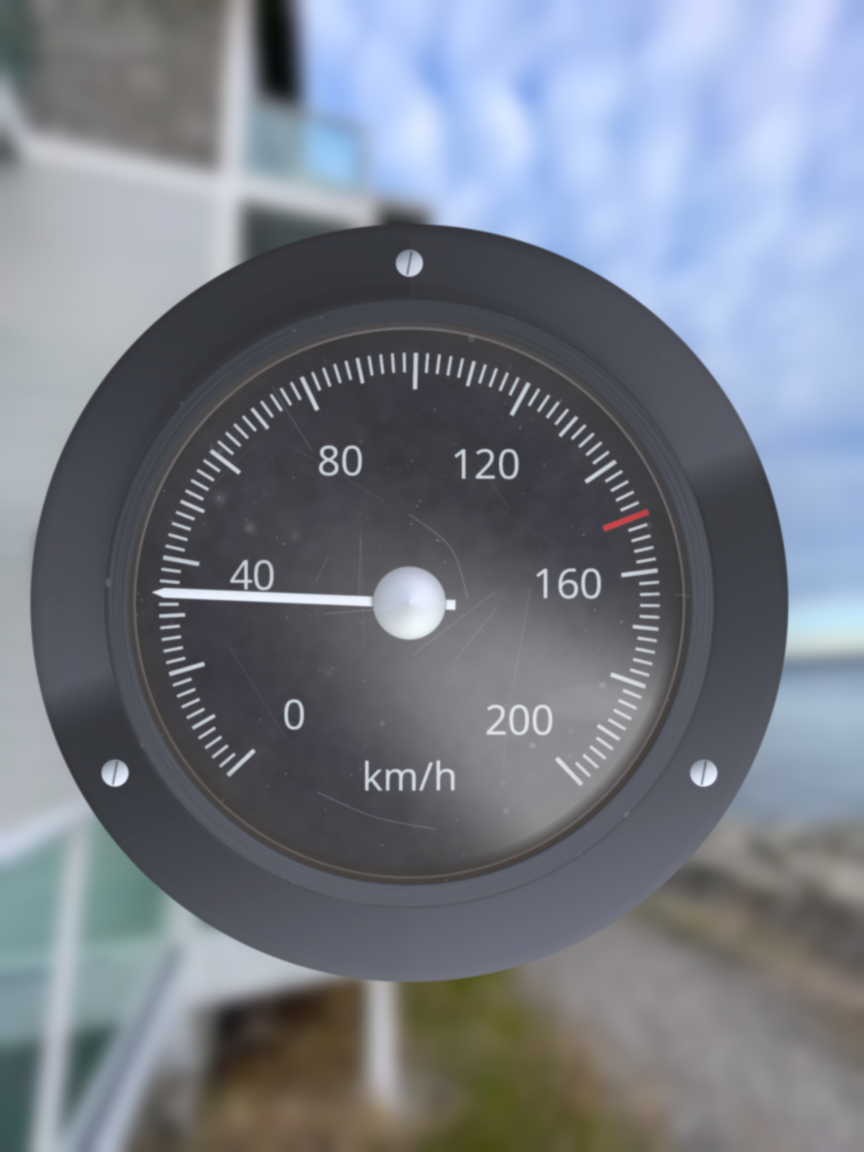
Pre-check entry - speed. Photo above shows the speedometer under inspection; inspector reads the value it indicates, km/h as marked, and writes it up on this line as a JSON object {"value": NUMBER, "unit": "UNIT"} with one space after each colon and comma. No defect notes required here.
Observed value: {"value": 34, "unit": "km/h"}
